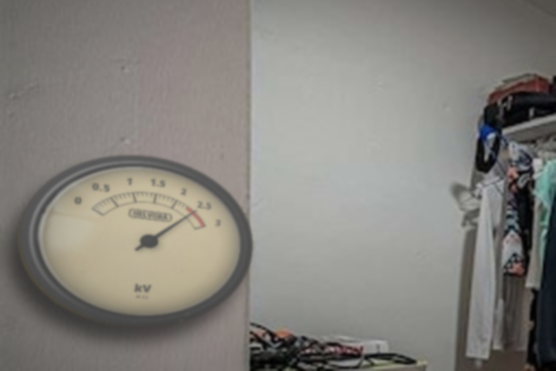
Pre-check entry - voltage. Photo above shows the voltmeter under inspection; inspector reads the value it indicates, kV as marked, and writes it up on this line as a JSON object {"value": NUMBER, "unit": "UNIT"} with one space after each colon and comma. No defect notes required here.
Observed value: {"value": 2.5, "unit": "kV"}
